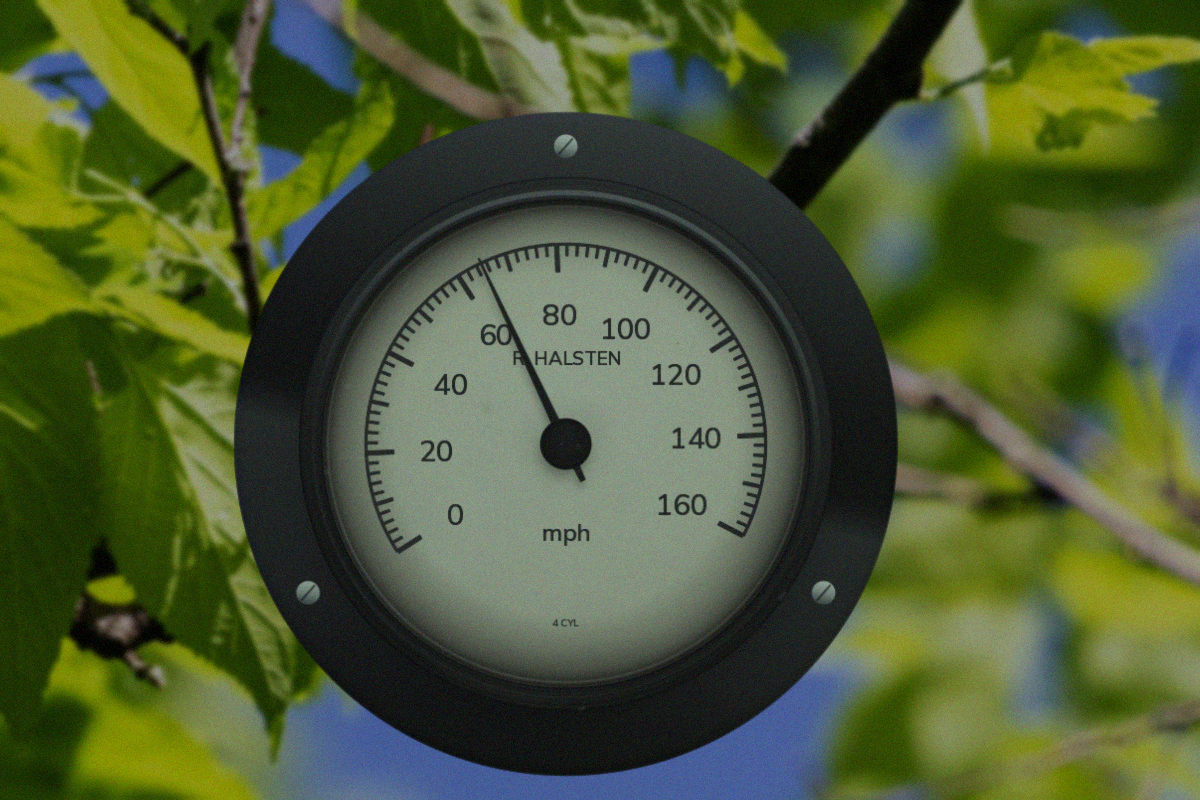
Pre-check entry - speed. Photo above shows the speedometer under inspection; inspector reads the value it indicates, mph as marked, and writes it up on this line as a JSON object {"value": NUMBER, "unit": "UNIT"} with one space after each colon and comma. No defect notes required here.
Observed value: {"value": 65, "unit": "mph"}
